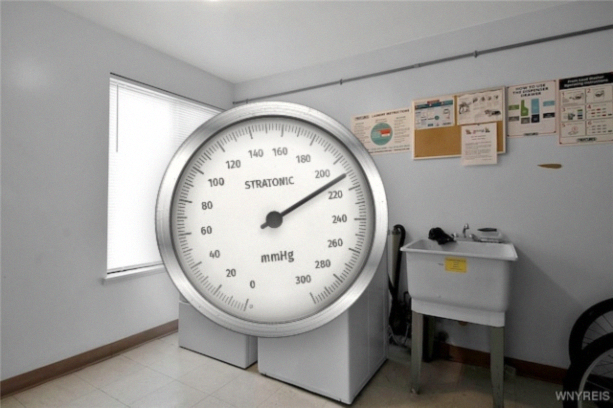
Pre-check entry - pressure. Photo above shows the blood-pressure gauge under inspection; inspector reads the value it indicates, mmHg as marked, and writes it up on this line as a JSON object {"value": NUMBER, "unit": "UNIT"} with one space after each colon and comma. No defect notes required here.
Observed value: {"value": 210, "unit": "mmHg"}
